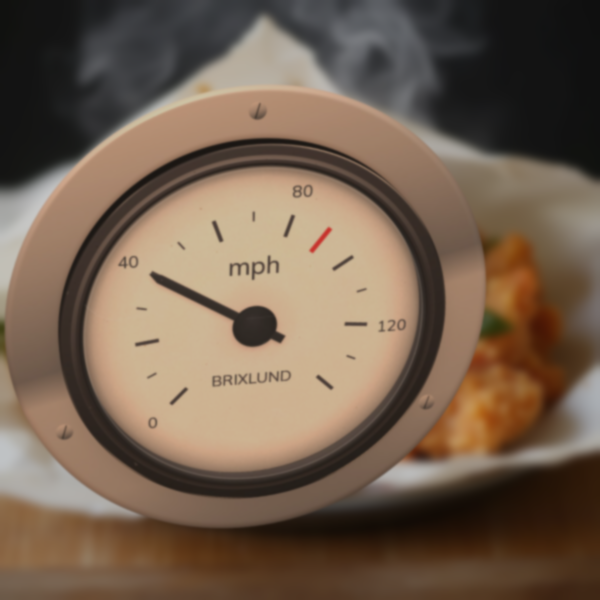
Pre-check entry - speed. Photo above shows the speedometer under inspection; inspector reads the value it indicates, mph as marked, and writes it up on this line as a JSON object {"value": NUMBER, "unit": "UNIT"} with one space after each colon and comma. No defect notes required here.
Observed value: {"value": 40, "unit": "mph"}
